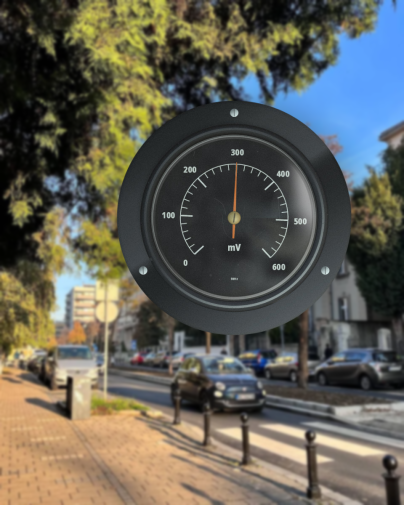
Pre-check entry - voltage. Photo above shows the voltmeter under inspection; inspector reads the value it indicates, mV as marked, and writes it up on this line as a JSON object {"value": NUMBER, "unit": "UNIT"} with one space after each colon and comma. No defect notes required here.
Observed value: {"value": 300, "unit": "mV"}
